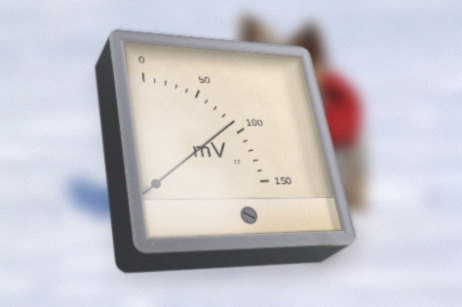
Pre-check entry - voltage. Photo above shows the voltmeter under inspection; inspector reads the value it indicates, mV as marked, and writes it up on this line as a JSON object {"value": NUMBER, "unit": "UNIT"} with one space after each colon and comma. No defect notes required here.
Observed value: {"value": 90, "unit": "mV"}
